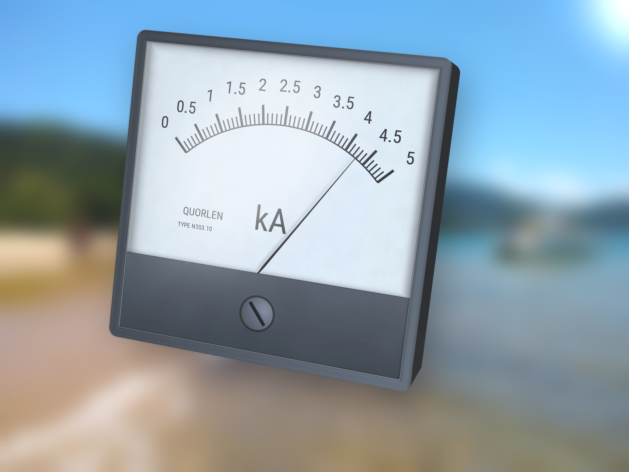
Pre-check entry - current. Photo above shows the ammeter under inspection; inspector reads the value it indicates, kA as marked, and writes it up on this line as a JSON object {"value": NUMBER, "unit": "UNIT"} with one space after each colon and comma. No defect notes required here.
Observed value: {"value": 4.3, "unit": "kA"}
